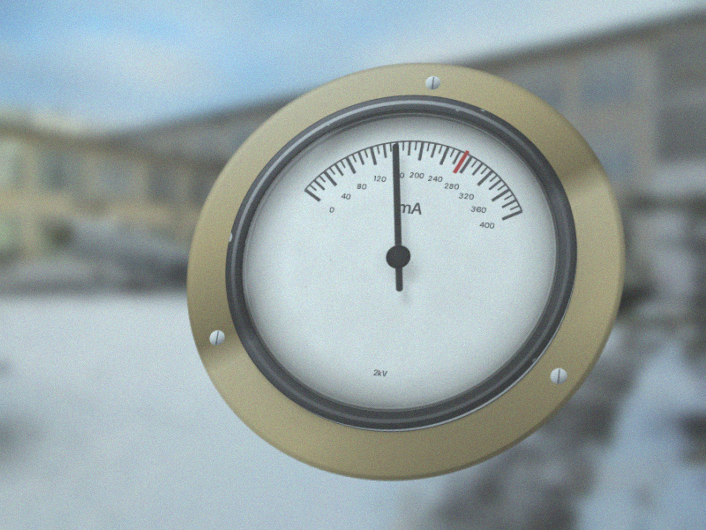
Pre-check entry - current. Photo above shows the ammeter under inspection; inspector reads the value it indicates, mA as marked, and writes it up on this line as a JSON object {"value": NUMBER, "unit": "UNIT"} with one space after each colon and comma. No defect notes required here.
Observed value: {"value": 160, "unit": "mA"}
